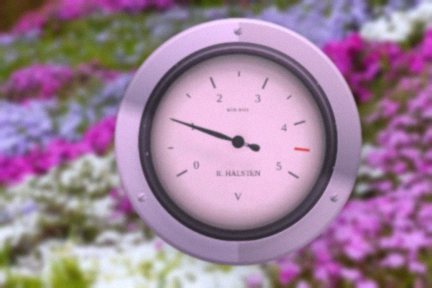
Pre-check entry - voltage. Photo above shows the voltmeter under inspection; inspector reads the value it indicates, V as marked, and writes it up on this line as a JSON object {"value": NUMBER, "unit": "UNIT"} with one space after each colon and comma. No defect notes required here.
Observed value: {"value": 1, "unit": "V"}
